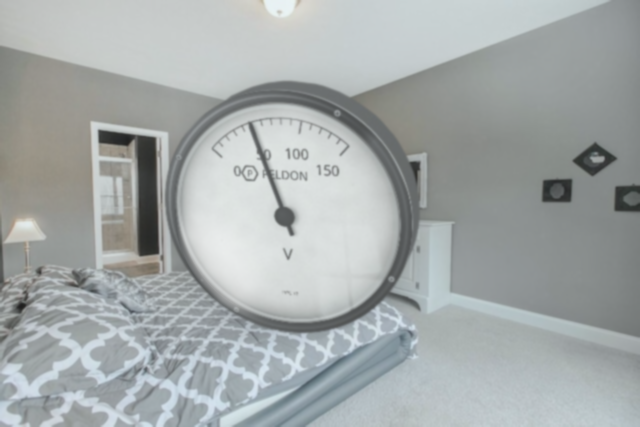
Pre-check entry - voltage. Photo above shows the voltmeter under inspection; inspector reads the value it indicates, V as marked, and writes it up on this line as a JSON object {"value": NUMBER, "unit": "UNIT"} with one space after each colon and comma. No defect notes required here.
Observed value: {"value": 50, "unit": "V"}
